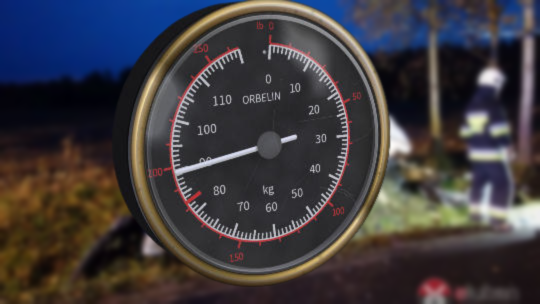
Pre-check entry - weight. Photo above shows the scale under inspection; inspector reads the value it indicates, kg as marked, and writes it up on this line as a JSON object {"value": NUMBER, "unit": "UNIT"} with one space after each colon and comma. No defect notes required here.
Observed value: {"value": 90, "unit": "kg"}
